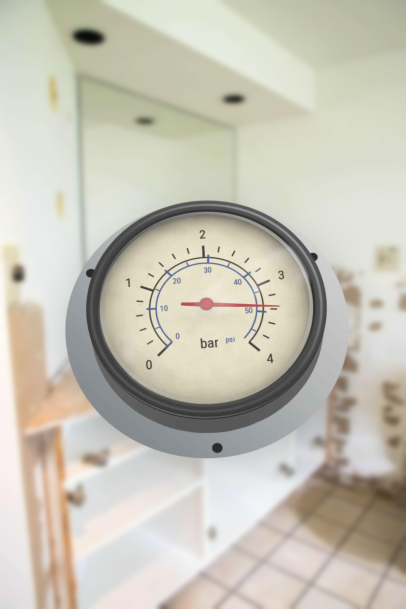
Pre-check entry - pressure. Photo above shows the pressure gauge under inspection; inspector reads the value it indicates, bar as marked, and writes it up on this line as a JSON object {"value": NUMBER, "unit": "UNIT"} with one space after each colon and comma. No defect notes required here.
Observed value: {"value": 3.4, "unit": "bar"}
